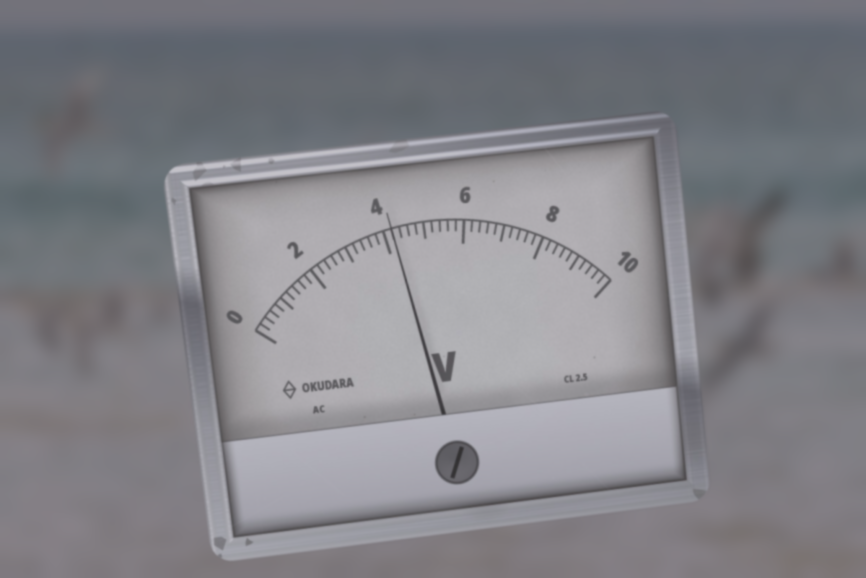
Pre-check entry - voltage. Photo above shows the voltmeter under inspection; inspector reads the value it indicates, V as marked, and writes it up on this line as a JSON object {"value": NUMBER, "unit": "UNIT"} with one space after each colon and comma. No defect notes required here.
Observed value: {"value": 4.2, "unit": "V"}
